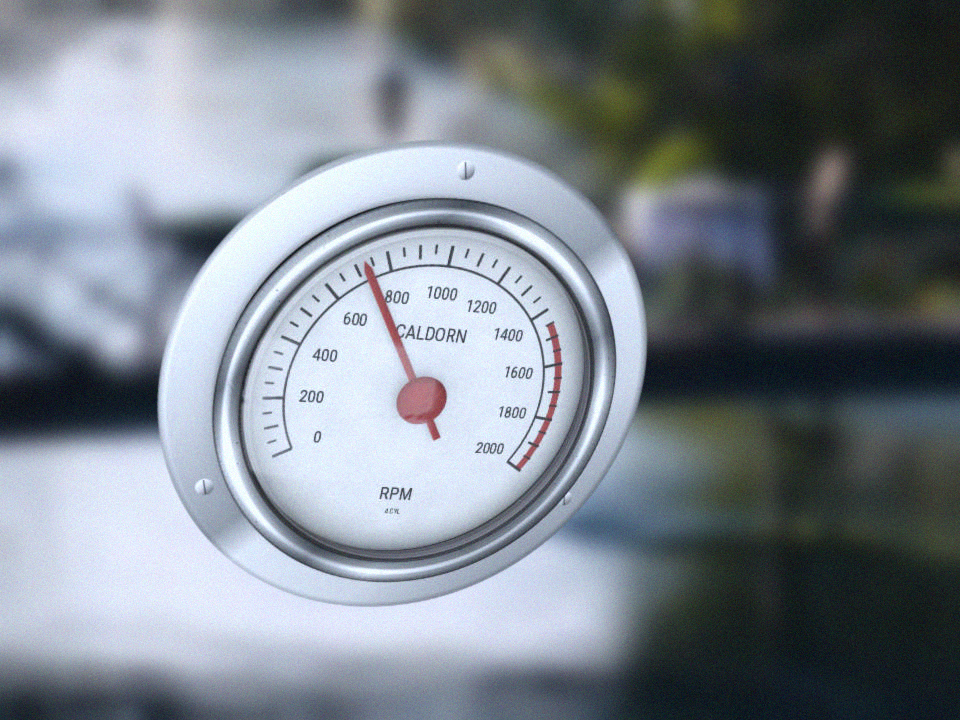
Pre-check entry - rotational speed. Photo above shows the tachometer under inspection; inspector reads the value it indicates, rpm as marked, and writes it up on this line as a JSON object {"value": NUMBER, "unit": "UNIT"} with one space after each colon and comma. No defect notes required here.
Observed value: {"value": 725, "unit": "rpm"}
